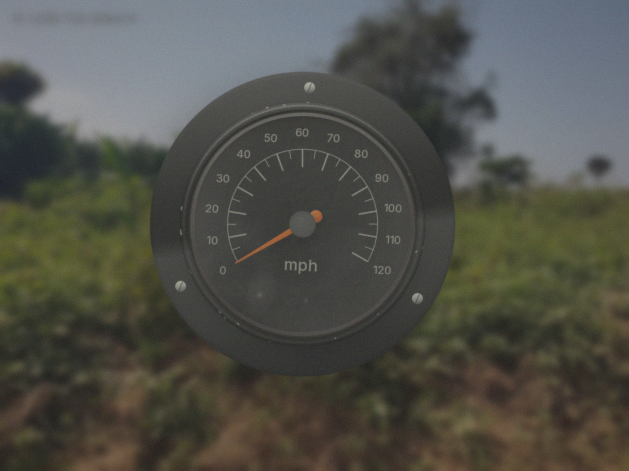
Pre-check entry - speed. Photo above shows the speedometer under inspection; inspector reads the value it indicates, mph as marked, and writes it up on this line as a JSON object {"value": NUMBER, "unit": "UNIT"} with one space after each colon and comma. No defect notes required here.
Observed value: {"value": 0, "unit": "mph"}
